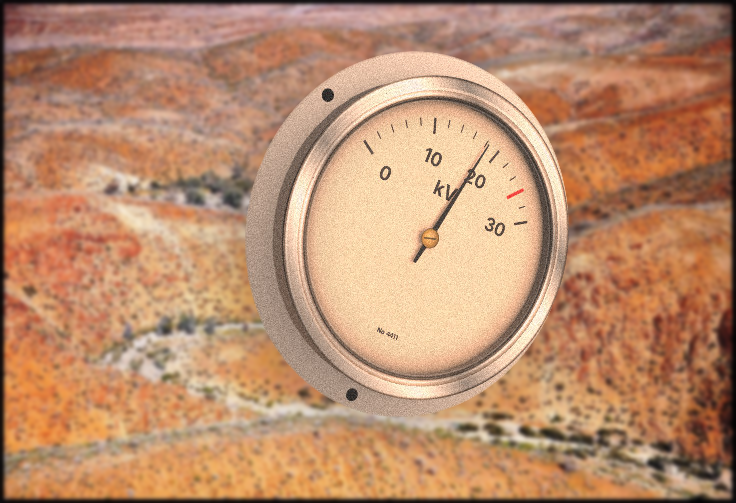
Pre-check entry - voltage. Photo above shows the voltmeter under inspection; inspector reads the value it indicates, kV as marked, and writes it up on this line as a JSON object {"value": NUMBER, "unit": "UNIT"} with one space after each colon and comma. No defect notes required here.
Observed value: {"value": 18, "unit": "kV"}
